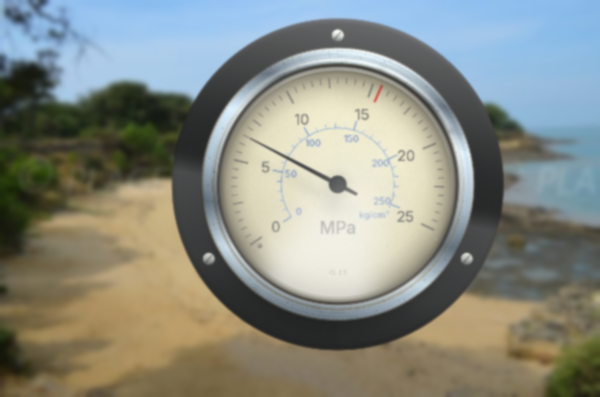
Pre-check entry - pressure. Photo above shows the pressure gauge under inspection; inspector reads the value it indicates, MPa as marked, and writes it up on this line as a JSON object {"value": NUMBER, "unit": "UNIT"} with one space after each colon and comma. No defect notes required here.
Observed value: {"value": 6.5, "unit": "MPa"}
